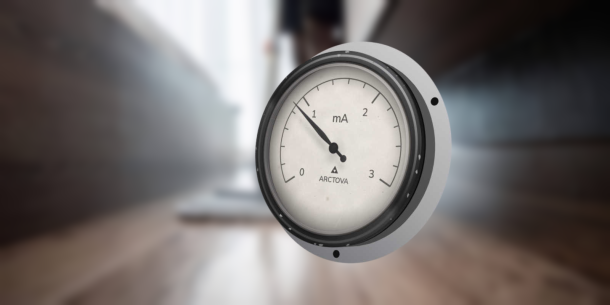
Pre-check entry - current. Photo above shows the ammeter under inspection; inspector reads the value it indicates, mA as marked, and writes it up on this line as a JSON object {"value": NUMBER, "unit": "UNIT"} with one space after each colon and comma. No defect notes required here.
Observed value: {"value": 0.9, "unit": "mA"}
